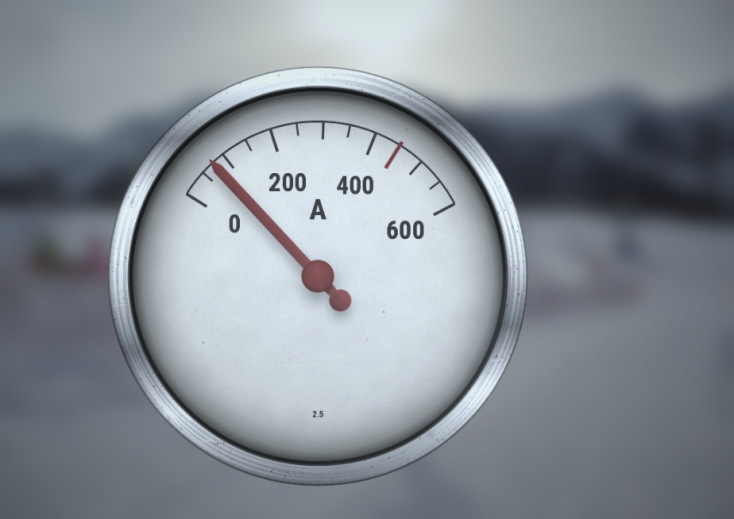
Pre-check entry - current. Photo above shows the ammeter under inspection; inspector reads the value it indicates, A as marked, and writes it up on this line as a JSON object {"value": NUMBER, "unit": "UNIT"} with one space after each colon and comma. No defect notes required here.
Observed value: {"value": 75, "unit": "A"}
